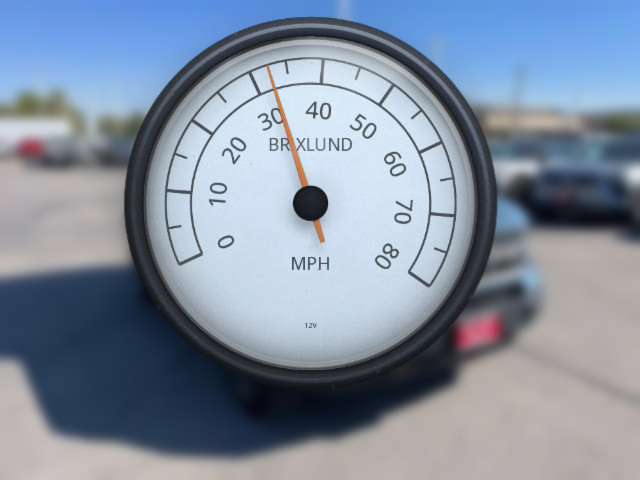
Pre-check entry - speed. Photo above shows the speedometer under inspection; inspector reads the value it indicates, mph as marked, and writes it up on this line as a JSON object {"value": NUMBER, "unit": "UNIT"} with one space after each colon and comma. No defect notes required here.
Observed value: {"value": 32.5, "unit": "mph"}
